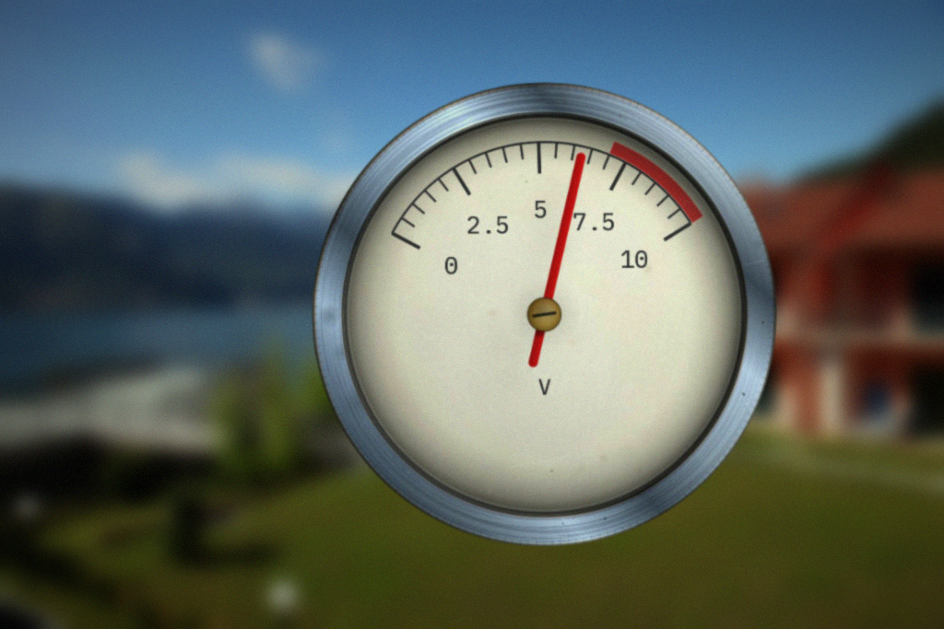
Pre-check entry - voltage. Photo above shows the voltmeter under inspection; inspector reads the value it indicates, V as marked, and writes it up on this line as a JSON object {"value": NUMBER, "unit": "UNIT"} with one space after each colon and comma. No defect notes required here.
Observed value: {"value": 6.25, "unit": "V"}
